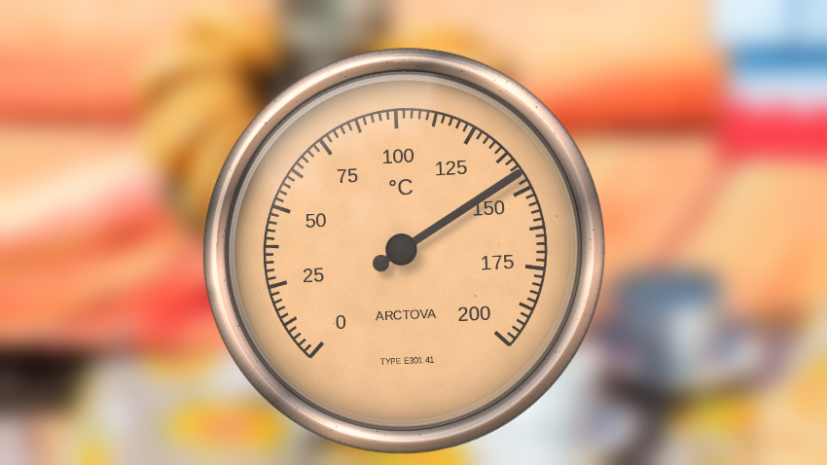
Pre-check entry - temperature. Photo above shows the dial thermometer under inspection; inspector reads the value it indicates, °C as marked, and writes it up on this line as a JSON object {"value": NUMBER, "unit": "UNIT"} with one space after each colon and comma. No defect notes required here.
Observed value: {"value": 145, "unit": "°C"}
